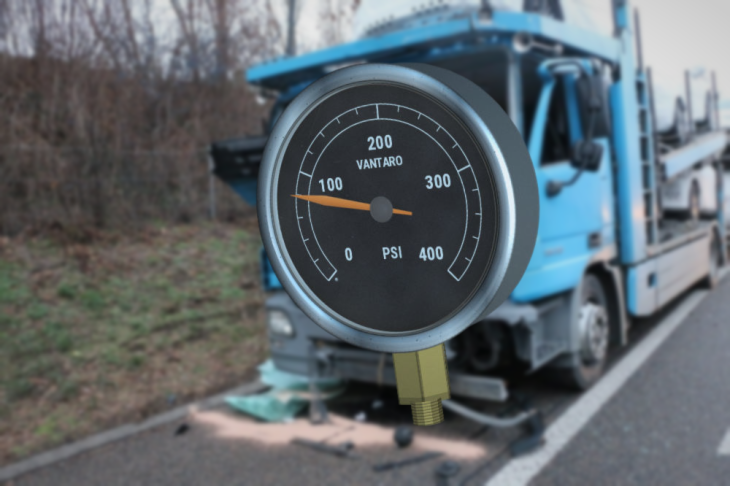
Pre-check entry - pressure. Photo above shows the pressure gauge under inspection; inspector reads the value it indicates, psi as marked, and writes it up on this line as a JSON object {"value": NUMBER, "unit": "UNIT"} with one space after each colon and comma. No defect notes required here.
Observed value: {"value": 80, "unit": "psi"}
